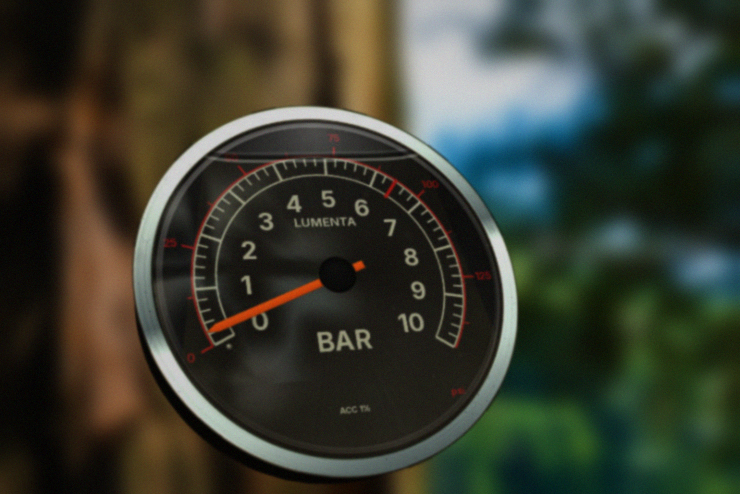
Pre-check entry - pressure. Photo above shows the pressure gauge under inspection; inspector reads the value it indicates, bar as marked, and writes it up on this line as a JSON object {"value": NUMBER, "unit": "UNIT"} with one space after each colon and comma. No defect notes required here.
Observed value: {"value": 0.2, "unit": "bar"}
